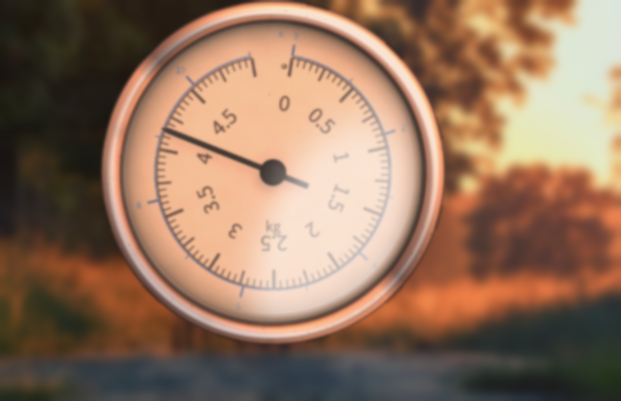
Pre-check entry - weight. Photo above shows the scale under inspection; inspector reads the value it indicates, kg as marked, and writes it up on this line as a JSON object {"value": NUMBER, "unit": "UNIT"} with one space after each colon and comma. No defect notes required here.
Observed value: {"value": 4.15, "unit": "kg"}
